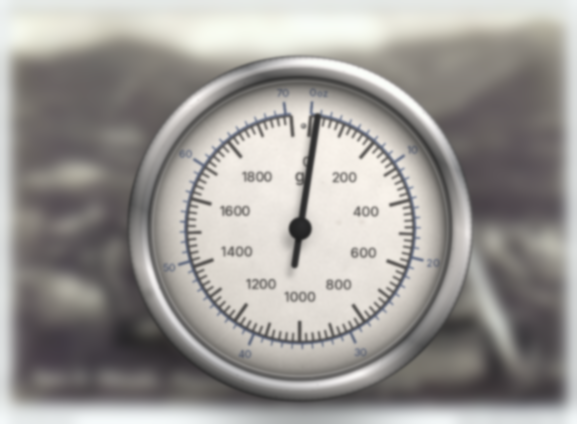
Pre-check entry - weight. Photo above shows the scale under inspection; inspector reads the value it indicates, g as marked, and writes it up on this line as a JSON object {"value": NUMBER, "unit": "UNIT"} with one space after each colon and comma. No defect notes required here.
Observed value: {"value": 20, "unit": "g"}
